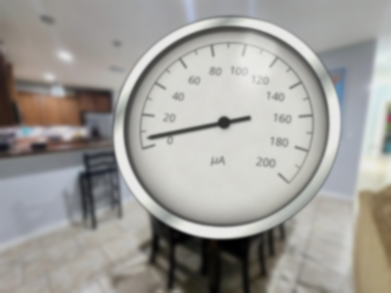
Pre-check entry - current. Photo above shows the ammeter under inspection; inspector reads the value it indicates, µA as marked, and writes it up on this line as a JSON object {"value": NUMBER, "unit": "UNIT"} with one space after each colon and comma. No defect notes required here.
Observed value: {"value": 5, "unit": "µA"}
